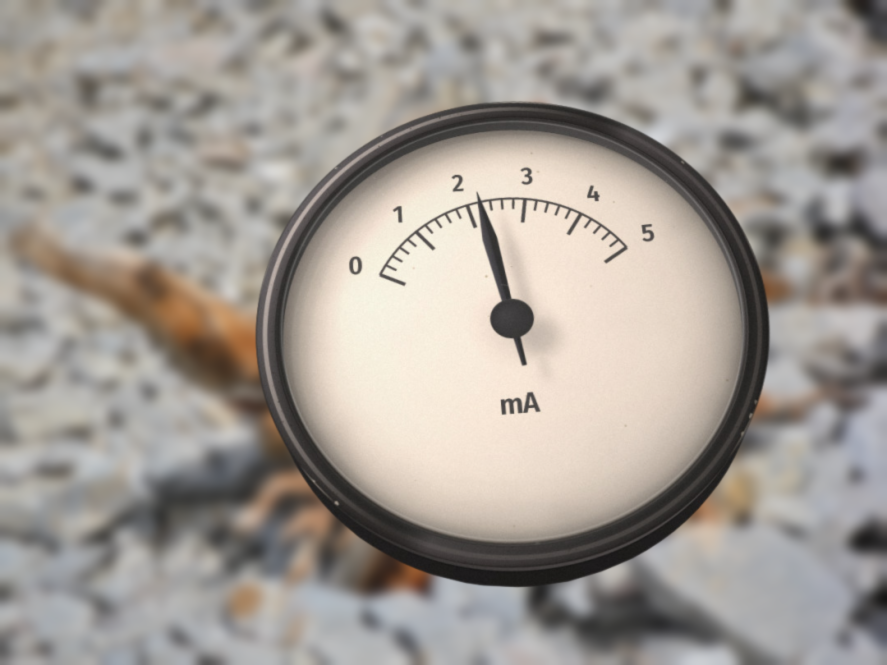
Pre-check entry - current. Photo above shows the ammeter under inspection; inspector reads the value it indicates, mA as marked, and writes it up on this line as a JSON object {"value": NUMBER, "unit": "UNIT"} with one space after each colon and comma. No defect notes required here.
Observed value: {"value": 2.2, "unit": "mA"}
